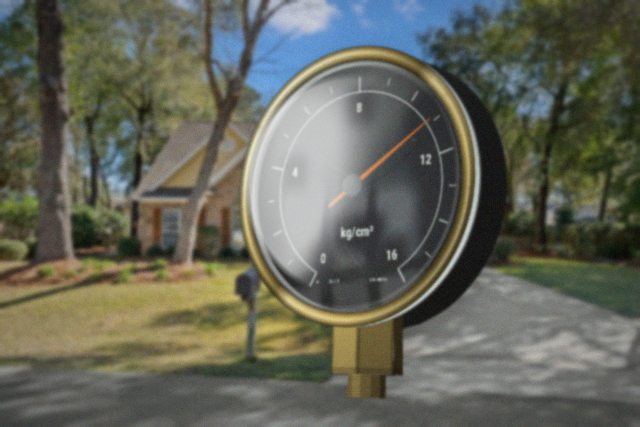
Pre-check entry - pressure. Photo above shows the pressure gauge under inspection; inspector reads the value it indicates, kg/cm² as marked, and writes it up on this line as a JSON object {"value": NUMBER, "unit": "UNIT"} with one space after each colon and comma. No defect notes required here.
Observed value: {"value": 11, "unit": "kg/cm²"}
